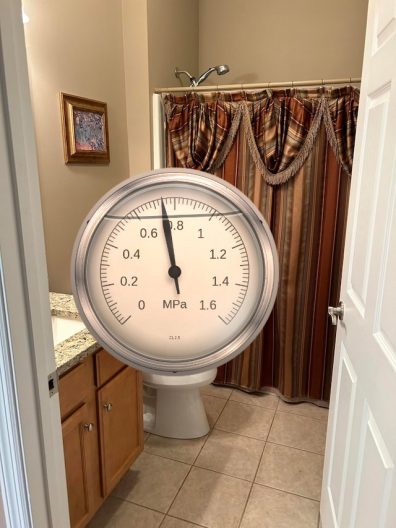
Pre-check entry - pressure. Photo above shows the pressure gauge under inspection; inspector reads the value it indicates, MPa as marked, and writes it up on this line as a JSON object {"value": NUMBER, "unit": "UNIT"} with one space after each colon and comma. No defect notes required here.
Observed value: {"value": 0.74, "unit": "MPa"}
